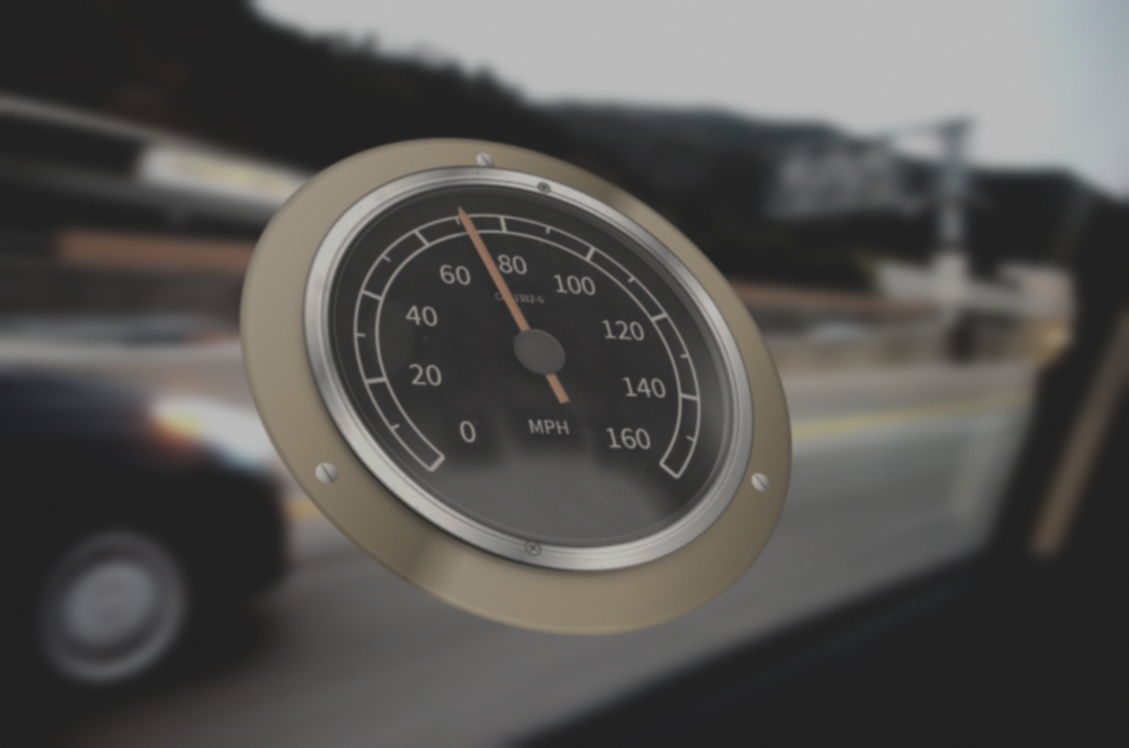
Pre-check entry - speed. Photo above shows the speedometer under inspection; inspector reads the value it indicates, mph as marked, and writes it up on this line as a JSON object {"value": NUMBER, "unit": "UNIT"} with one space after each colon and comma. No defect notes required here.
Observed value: {"value": 70, "unit": "mph"}
